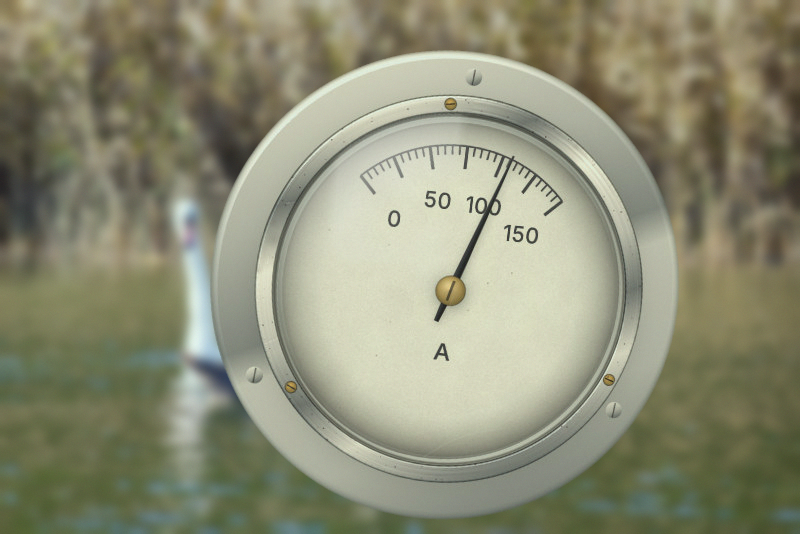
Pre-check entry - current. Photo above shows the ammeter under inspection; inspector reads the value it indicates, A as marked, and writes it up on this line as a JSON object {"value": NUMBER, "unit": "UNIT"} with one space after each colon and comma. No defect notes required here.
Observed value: {"value": 105, "unit": "A"}
